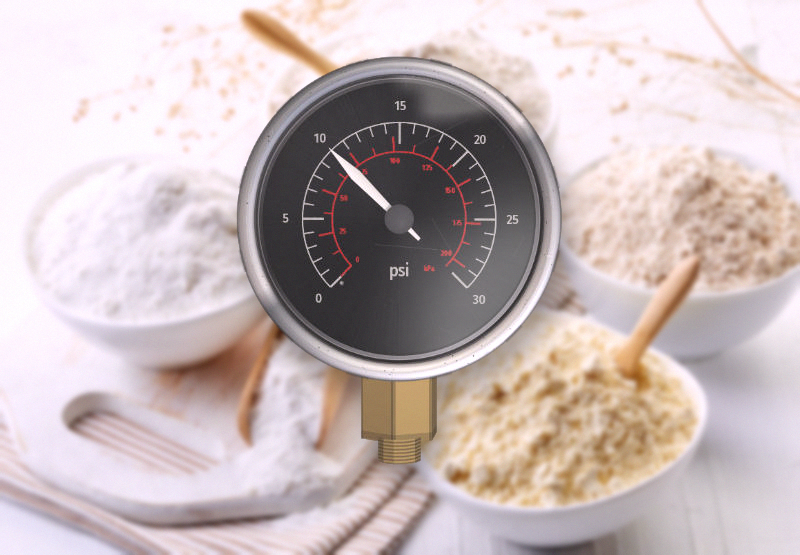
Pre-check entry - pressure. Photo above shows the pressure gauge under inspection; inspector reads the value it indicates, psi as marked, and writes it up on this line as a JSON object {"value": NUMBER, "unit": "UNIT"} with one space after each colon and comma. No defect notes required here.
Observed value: {"value": 10, "unit": "psi"}
